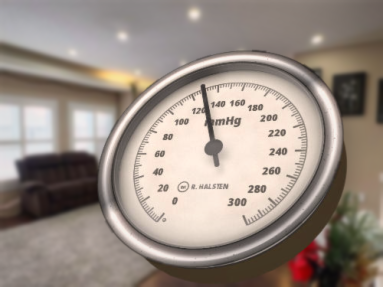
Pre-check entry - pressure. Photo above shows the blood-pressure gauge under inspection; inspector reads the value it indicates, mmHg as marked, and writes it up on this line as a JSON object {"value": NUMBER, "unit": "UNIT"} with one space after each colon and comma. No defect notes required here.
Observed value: {"value": 130, "unit": "mmHg"}
